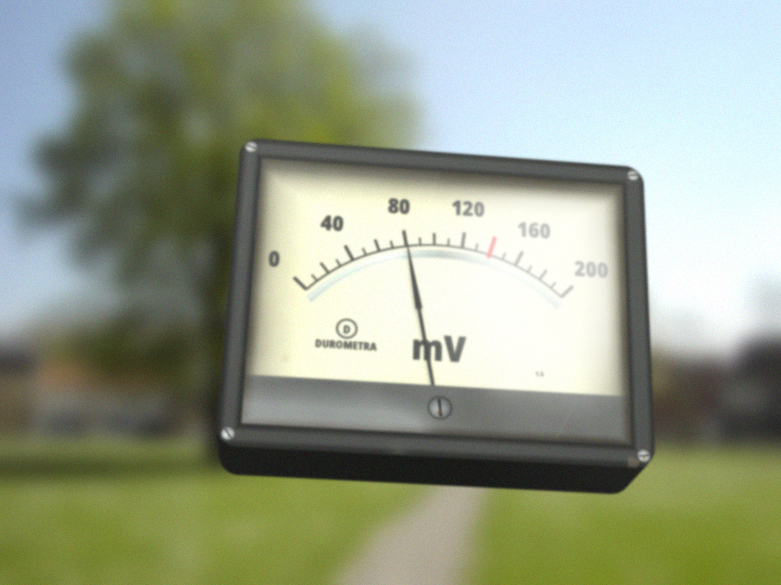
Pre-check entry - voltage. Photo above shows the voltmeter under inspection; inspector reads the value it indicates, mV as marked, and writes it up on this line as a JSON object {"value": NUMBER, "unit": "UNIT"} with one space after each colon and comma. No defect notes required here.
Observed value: {"value": 80, "unit": "mV"}
